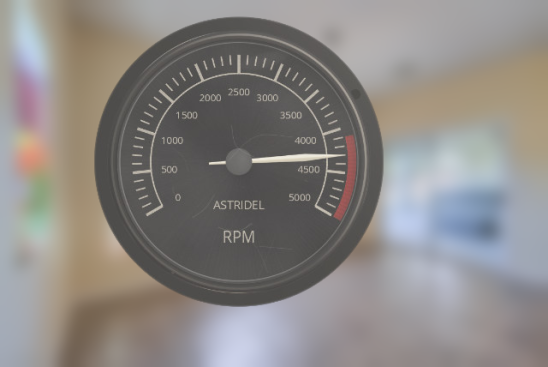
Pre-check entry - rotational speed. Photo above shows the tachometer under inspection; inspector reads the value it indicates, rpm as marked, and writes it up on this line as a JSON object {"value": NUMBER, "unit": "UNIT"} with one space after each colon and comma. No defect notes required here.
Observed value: {"value": 4300, "unit": "rpm"}
